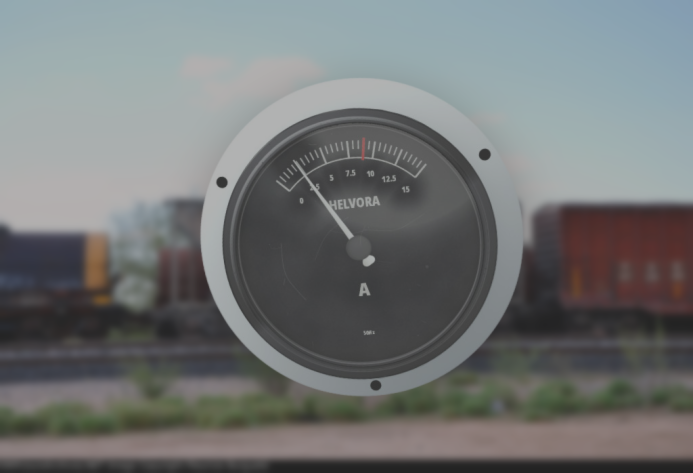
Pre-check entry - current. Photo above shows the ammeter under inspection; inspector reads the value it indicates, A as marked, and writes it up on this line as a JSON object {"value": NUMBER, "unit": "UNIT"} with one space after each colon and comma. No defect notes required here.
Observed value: {"value": 2.5, "unit": "A"}
